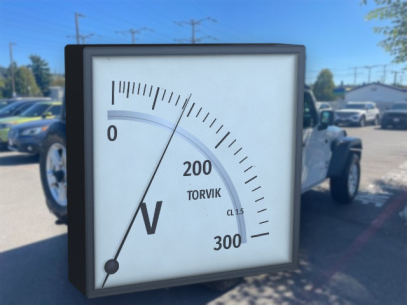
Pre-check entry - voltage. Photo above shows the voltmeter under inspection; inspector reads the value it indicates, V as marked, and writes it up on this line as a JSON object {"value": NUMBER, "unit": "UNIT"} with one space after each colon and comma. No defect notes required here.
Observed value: {"value": 140, "unit": "V"}
